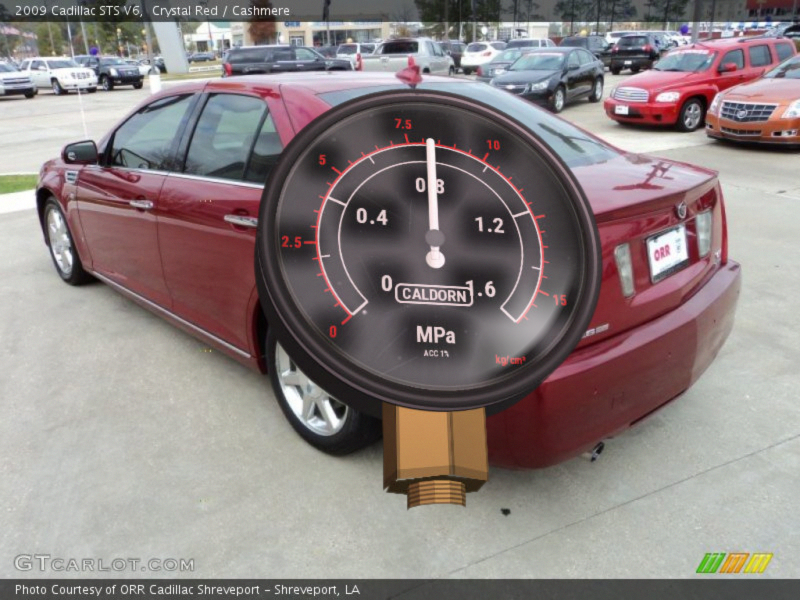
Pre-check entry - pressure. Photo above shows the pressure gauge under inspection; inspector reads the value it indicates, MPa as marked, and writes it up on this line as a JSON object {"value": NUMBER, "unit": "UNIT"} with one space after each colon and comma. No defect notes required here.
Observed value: {"value": 0.8, "unit": "MPa"}
